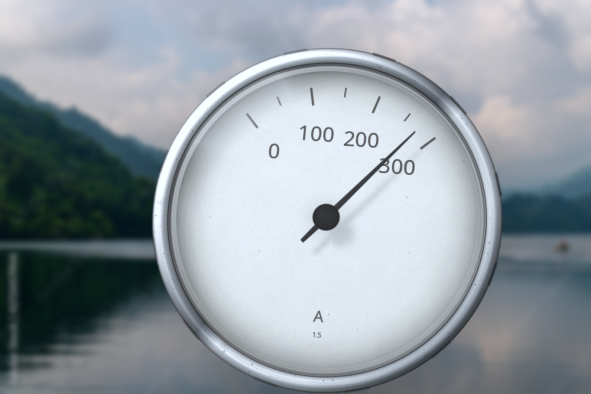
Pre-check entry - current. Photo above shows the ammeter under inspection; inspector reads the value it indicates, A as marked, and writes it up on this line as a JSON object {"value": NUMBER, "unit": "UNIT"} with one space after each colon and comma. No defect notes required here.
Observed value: {"value": 275, "unit": "A"}
